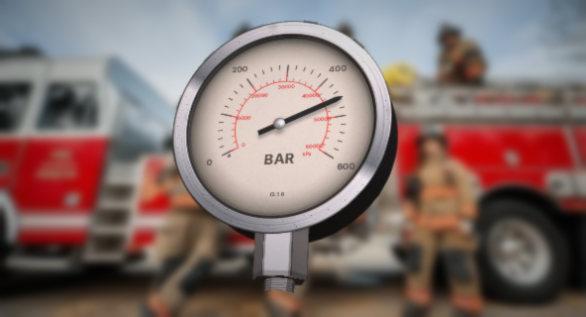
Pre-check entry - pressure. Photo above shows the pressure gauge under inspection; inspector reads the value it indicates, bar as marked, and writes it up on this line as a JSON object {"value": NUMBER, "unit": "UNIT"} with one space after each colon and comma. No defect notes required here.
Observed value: {"value": 460, "unit": "bar"}
